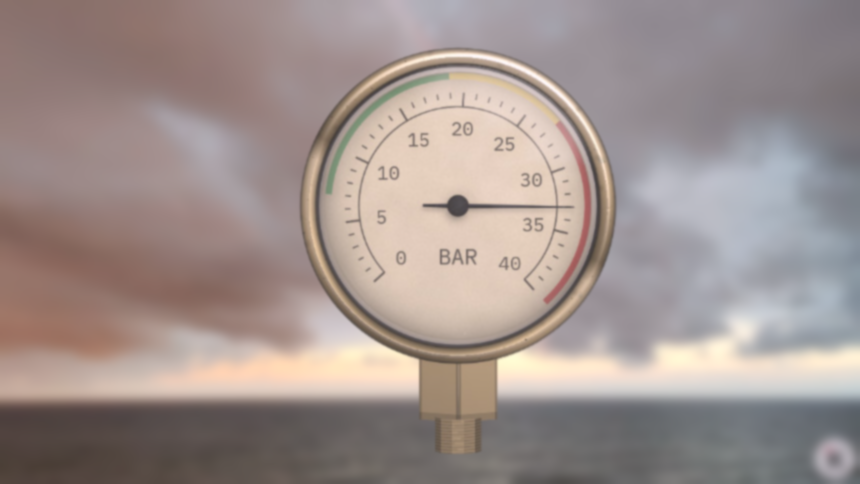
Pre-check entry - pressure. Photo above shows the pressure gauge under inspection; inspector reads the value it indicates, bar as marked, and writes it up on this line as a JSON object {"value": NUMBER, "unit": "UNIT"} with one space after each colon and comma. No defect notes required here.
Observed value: {"value": 33, "unit": "bar"}
